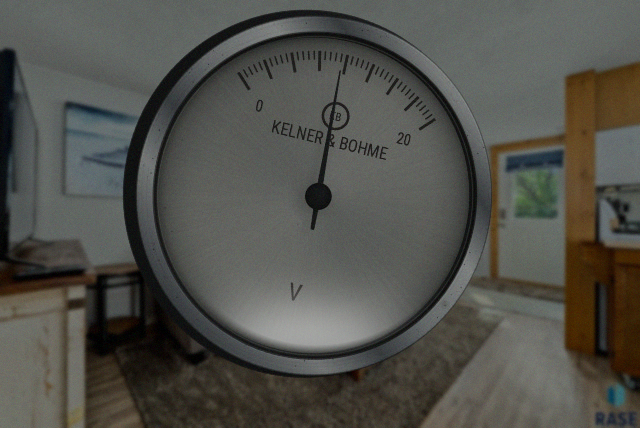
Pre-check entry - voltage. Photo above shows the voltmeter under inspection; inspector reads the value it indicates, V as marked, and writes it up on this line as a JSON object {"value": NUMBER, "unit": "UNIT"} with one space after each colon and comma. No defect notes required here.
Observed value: {"value": 9.5, "unit": "V"}
